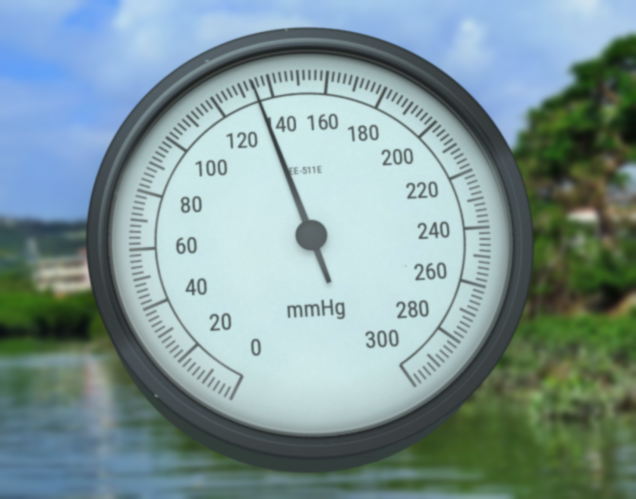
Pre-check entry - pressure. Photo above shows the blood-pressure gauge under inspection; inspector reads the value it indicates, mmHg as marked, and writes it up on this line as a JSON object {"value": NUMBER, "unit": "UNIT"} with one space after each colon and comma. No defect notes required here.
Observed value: {"value": 134, "unit": "mmHg"}
